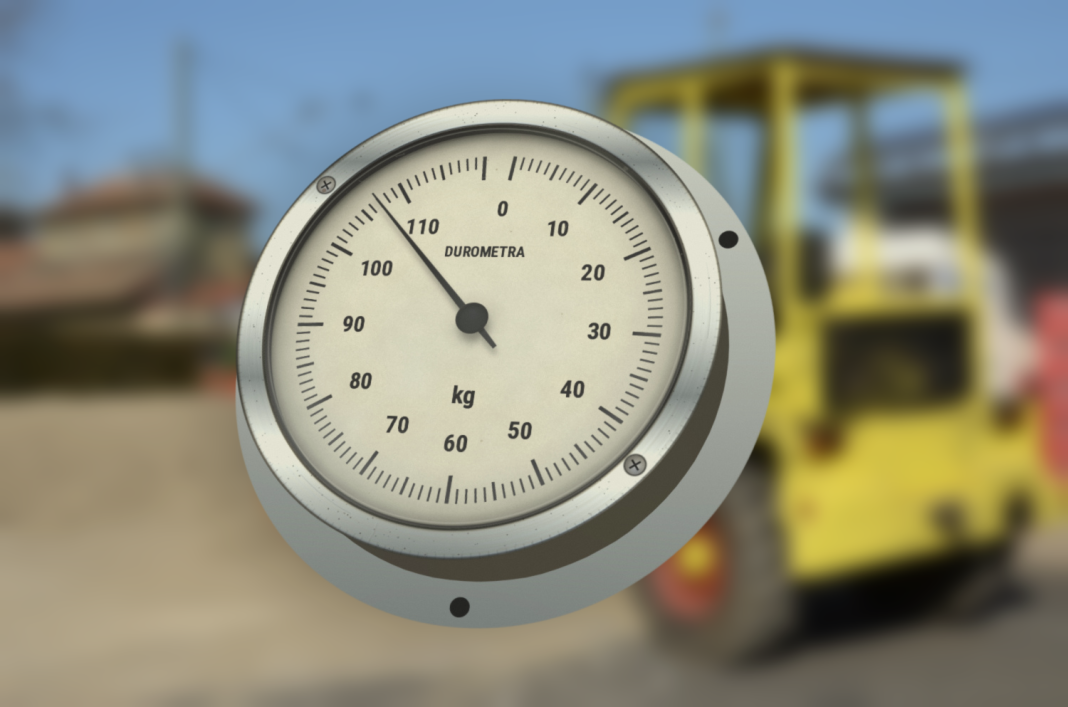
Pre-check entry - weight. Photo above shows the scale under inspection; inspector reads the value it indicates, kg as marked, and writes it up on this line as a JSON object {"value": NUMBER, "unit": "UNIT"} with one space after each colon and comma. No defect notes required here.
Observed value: {"value": 107, "unit": "kg"}
